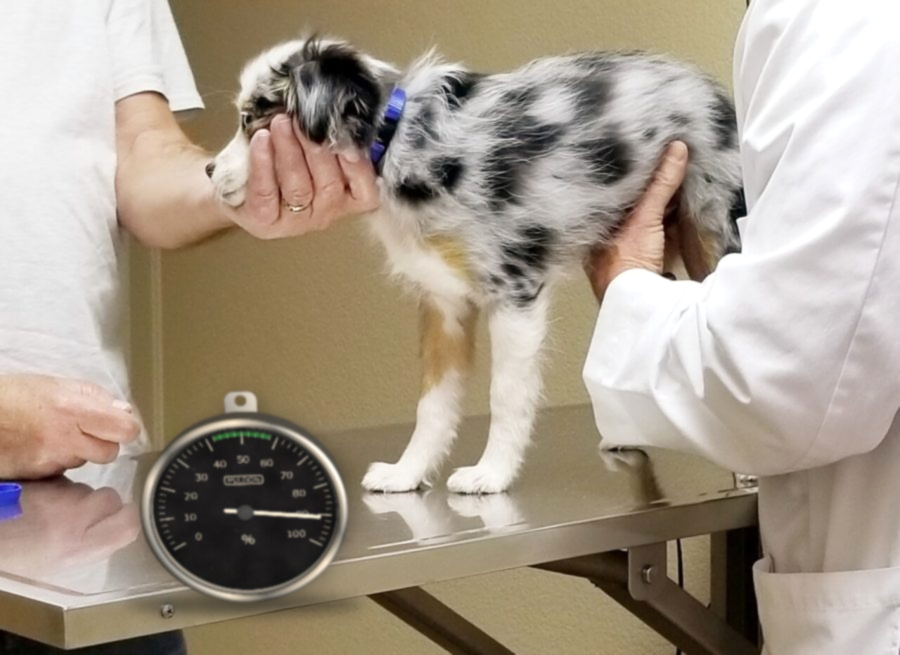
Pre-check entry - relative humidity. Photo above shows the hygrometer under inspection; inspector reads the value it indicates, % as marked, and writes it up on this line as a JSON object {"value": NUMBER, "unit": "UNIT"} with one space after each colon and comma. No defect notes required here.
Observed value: {"value": 90, "unit": "%"}
